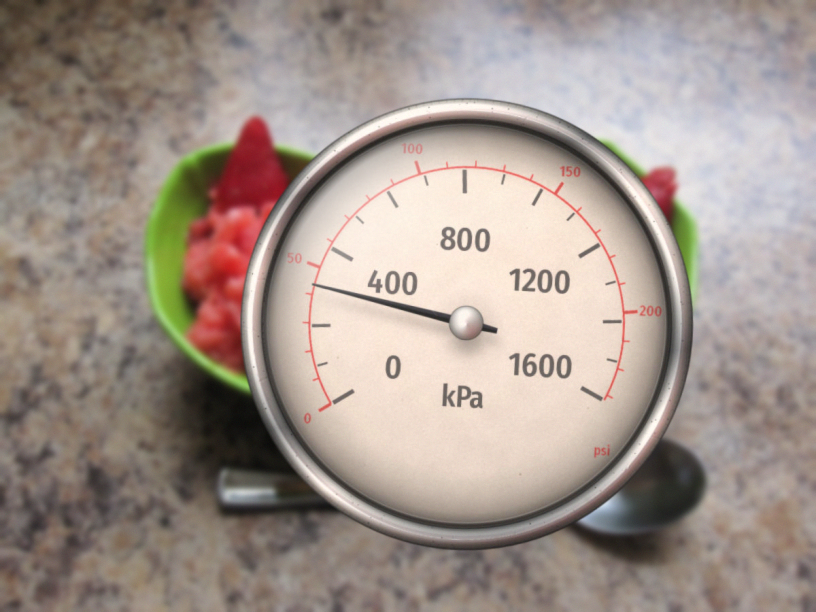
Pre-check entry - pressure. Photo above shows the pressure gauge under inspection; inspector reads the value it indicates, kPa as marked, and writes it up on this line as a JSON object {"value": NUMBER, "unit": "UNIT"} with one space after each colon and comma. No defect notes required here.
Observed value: {"value": 300, "unit": "kPa"}
